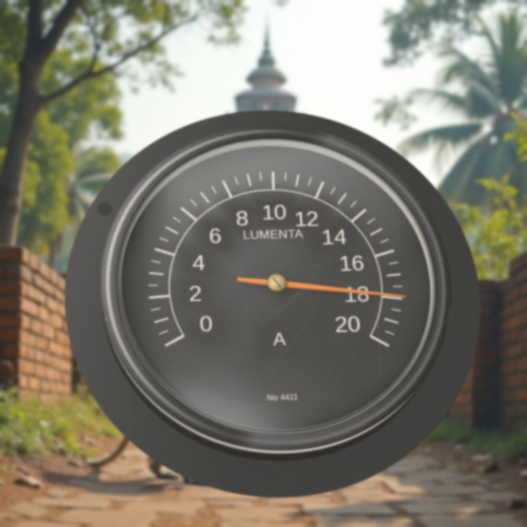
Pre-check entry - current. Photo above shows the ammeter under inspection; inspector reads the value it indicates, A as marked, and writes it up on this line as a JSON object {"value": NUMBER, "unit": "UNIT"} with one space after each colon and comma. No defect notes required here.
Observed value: {"value": 18, "unit": "A"}
